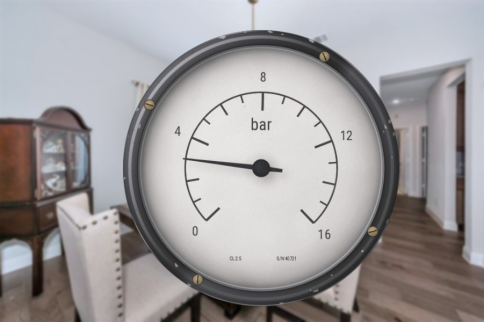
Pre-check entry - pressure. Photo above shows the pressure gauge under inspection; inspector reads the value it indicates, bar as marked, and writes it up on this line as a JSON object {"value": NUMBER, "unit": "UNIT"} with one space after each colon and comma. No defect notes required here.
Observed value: {"value": 3, "unit": "bar"}
